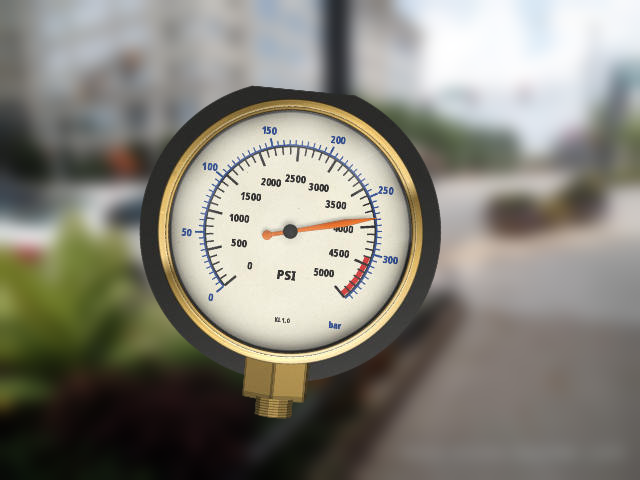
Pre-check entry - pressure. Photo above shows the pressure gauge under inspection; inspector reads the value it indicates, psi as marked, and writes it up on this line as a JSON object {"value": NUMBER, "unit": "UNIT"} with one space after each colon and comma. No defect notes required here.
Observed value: {"value": 3900, "unit": "psi"}
